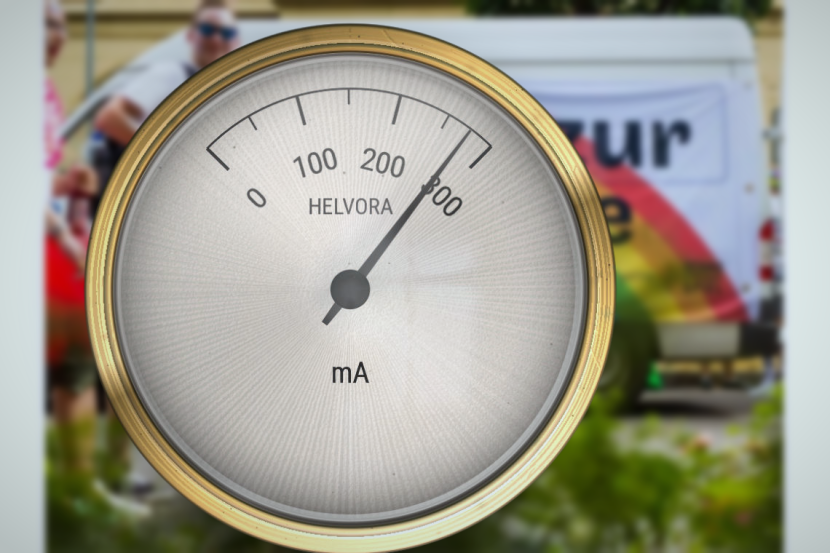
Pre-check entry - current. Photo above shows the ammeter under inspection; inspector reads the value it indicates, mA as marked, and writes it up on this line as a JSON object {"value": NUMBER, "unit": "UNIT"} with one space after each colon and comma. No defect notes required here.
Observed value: {"value": 275, "unit": "mA"}
